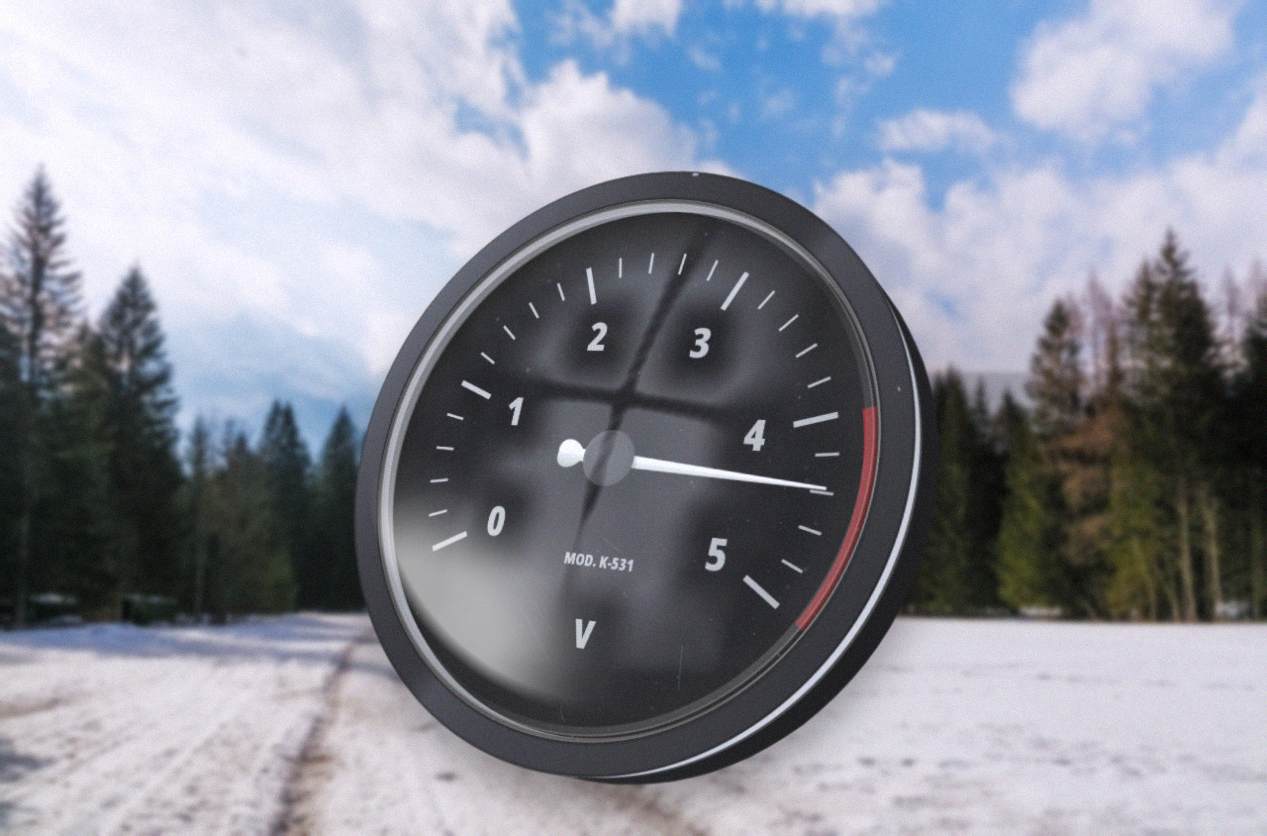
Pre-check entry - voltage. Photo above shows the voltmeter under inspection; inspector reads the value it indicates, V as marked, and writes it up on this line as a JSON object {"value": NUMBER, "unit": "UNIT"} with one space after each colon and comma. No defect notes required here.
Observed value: {"value": 4.4, "unit": "V"}
